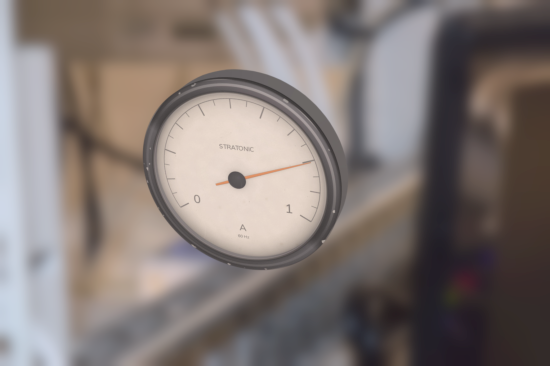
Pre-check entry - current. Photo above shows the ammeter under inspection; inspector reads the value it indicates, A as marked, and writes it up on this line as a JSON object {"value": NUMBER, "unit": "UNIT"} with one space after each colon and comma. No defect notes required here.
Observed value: {"value": 0.8, "unit": "A"}
